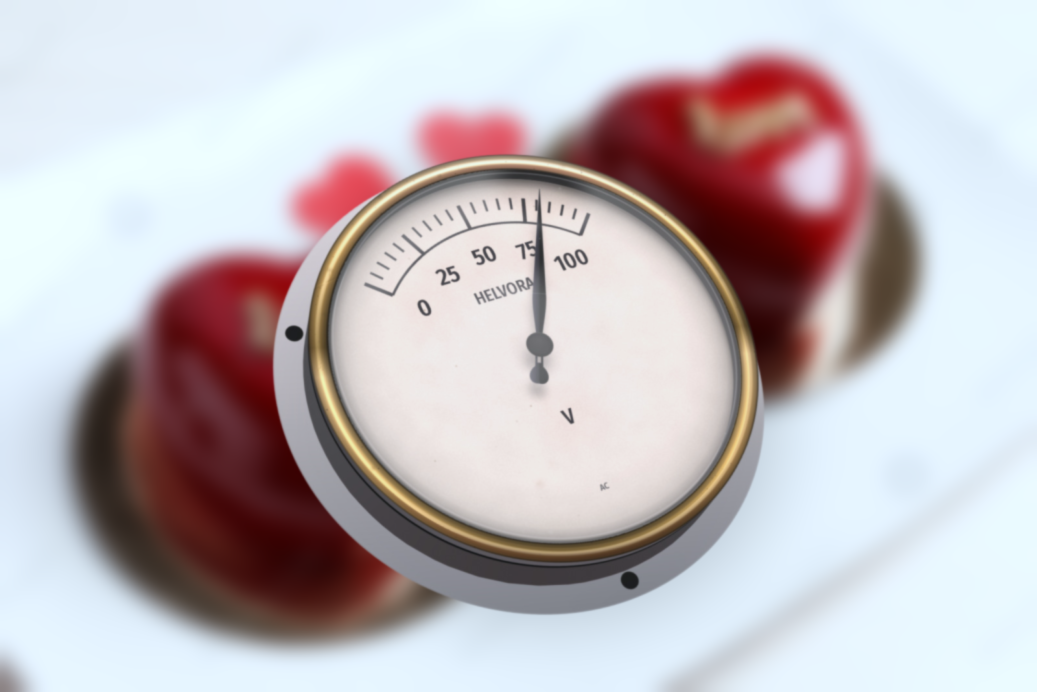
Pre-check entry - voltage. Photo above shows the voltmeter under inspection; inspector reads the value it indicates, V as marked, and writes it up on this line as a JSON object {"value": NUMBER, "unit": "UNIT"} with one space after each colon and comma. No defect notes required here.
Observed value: {"value": 80, "unit": "V"}
